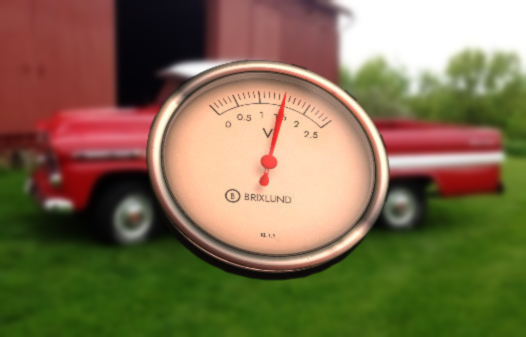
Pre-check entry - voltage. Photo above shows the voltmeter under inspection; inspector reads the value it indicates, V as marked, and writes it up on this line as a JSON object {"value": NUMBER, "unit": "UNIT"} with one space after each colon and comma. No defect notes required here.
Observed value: {"value": 1.5, "unit": "V"}
